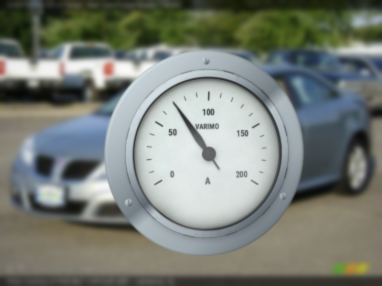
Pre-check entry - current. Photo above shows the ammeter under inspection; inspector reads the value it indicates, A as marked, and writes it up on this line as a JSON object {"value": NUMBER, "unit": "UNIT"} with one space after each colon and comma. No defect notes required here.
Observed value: {"value": 70, "unit": "A"}
